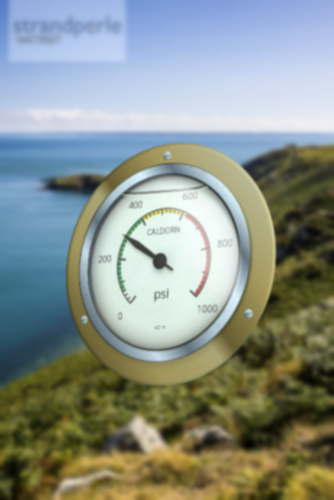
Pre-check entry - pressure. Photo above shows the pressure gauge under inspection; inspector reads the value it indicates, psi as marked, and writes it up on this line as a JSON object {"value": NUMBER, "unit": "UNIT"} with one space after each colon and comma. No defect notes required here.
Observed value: {"value": 300, "unit": "psi"}
